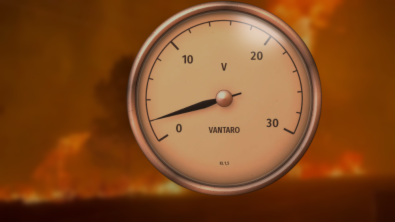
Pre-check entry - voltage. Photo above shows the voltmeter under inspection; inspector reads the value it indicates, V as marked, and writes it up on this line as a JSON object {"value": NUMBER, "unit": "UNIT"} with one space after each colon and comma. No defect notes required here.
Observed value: {"value": 2, "unit": "V"}
